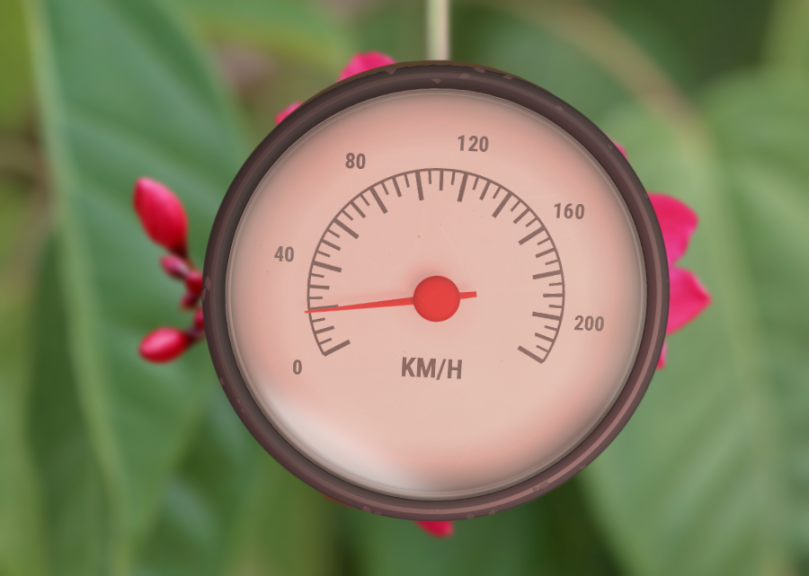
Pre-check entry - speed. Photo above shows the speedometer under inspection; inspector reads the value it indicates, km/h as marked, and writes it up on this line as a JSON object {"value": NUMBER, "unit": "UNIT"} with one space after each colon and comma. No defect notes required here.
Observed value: {"value": 20, "unit": "km/h"}
